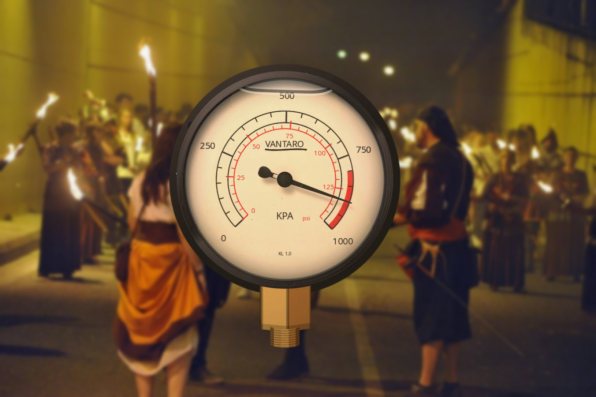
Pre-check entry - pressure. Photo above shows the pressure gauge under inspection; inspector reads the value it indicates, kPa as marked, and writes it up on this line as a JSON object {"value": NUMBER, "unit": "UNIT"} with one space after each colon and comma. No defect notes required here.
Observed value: {"value": 900, "unit": "kPa"}
